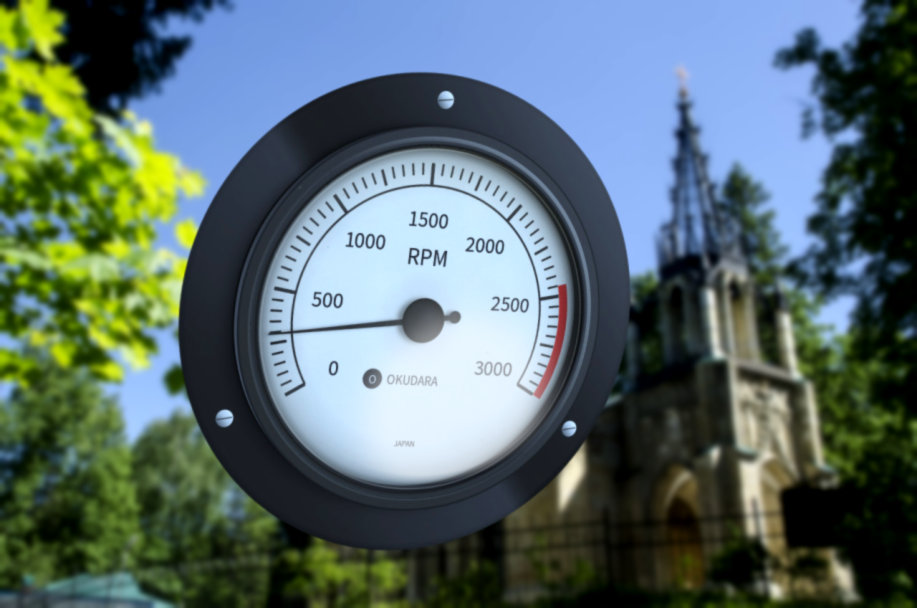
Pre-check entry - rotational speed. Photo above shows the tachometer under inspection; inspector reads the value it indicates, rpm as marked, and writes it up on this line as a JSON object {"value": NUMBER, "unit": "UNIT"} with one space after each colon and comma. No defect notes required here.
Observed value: {"value": 300, "unit": "rpm"}
